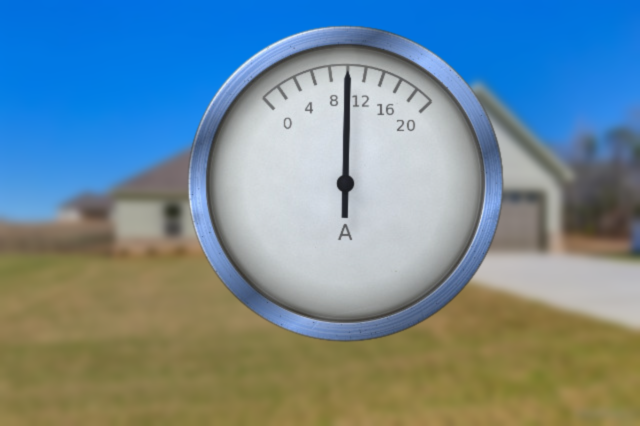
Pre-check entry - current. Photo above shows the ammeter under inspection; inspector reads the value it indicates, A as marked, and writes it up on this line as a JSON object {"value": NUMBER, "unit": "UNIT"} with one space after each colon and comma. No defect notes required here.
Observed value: {"value": 10, "unit": "A"}
